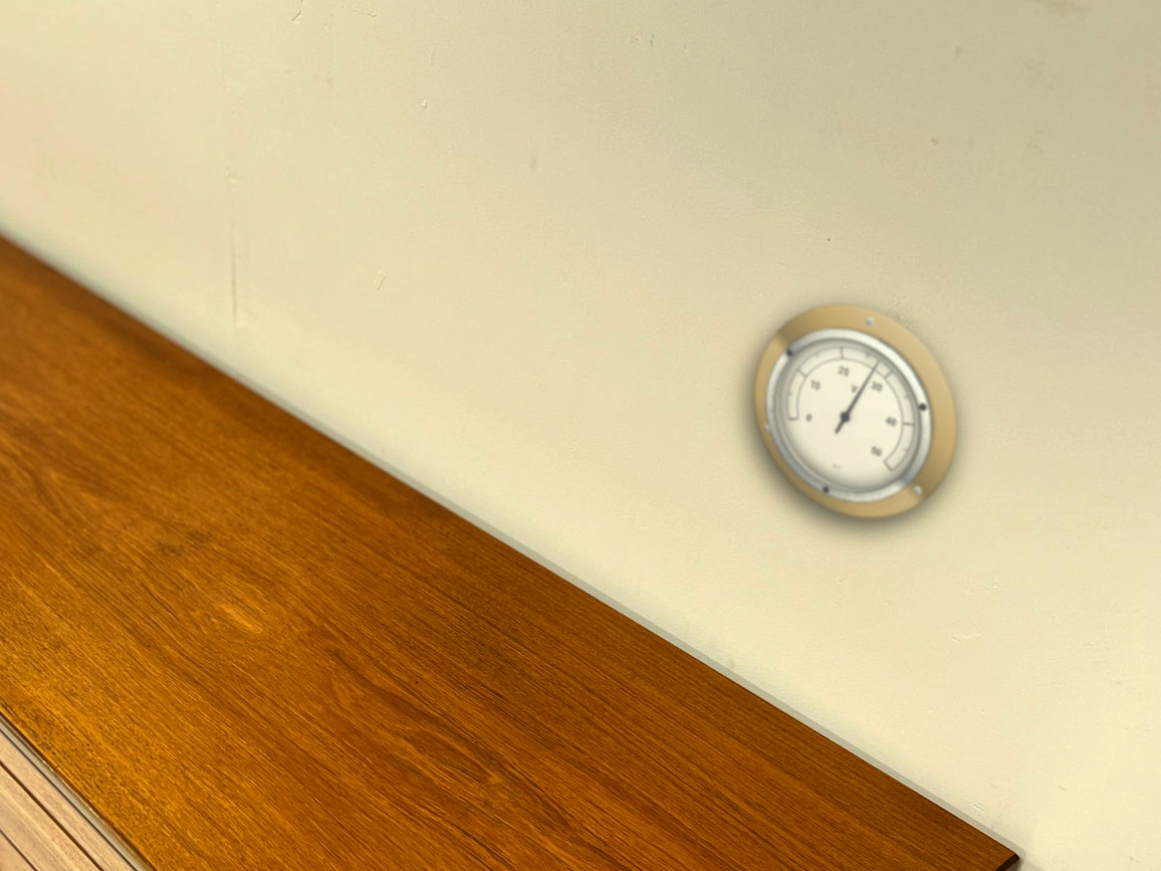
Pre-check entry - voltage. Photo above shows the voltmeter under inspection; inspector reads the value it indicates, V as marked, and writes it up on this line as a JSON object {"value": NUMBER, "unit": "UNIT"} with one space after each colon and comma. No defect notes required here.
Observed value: {"value": 27.5, "unit": "V"}
